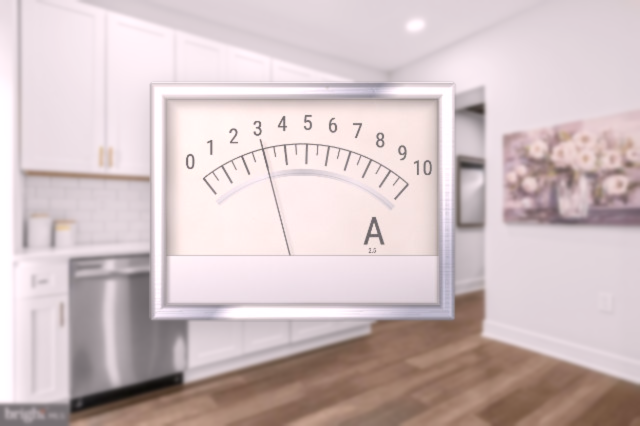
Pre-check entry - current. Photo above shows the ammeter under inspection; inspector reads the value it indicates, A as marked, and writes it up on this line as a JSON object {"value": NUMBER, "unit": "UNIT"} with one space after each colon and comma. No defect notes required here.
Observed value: {"value": 3, "unit": "A"}
